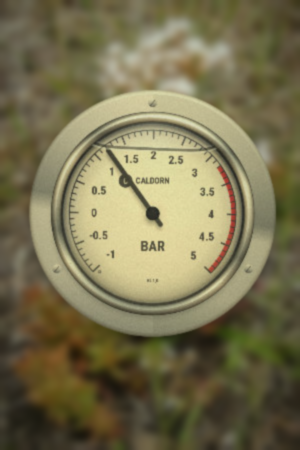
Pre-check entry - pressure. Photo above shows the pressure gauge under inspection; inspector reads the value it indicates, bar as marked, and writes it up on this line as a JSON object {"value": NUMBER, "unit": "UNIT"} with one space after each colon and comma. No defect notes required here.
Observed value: {"value": 1.2, "unit": "bar"}
